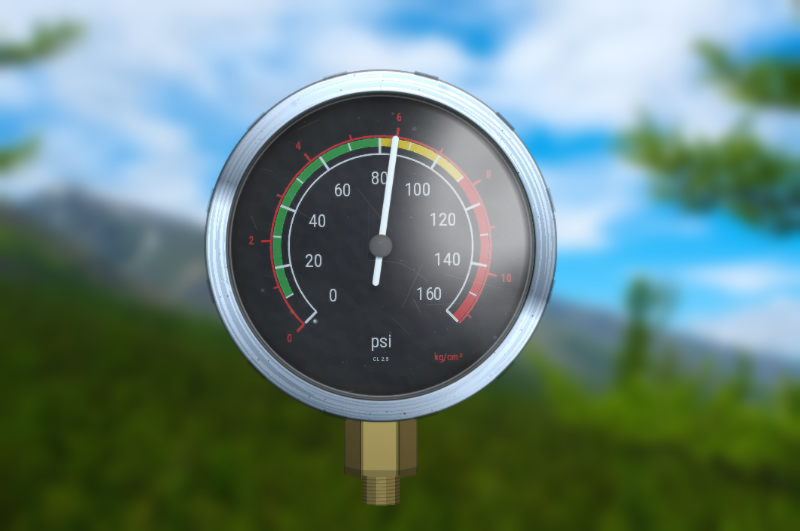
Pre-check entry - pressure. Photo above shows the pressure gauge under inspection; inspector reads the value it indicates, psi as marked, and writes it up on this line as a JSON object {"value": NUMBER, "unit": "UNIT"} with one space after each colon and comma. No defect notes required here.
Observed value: {"value": 85, "unit": "psi"}
